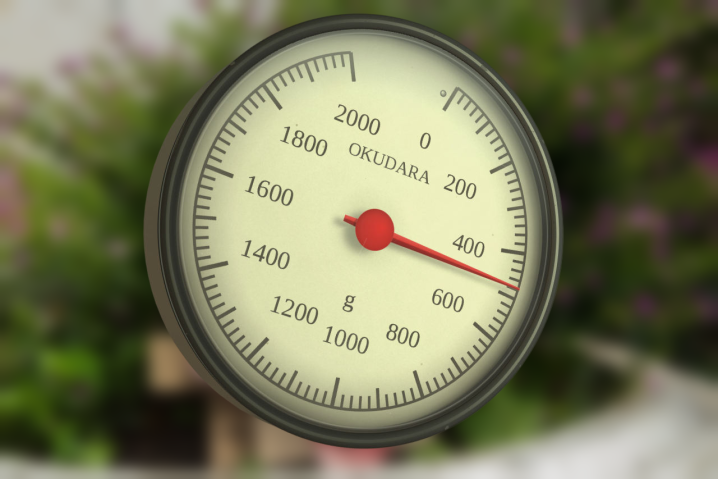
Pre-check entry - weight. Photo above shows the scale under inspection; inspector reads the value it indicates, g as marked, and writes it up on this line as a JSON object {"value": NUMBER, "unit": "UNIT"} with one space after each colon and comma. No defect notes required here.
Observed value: {"value": 480, "unit": "g"}
